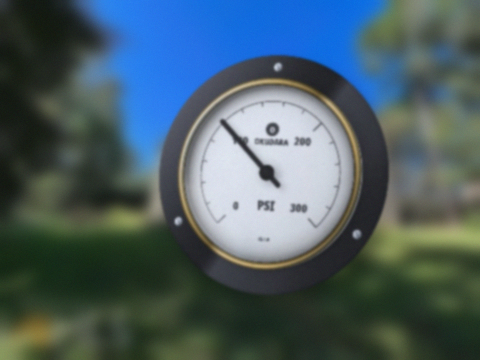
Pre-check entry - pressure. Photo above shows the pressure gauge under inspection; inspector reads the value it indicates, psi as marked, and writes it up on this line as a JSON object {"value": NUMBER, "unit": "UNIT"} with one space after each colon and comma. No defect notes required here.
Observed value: {"value": 100, "unit": "psi"}
